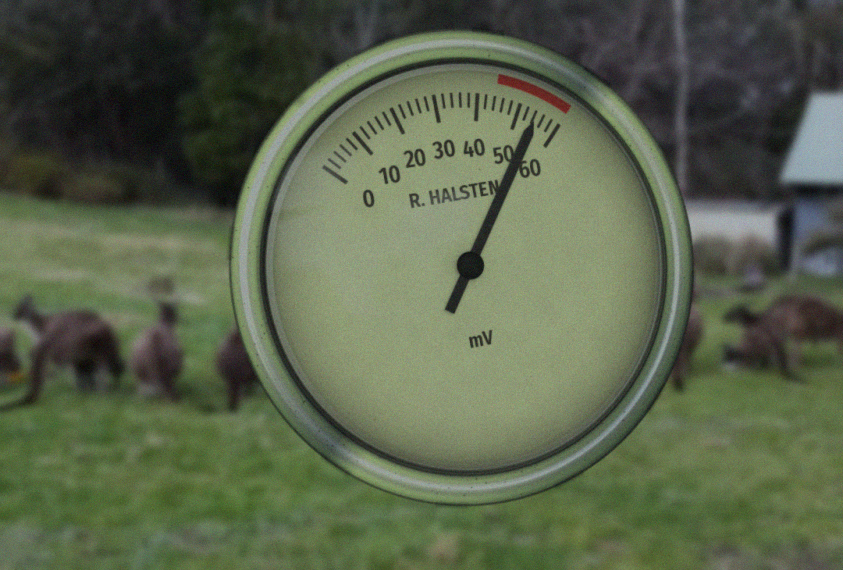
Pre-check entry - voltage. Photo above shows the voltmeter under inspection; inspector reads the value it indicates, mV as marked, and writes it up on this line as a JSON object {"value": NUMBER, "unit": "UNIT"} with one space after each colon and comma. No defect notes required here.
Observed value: {"value": 54, "unit": "mV"}
